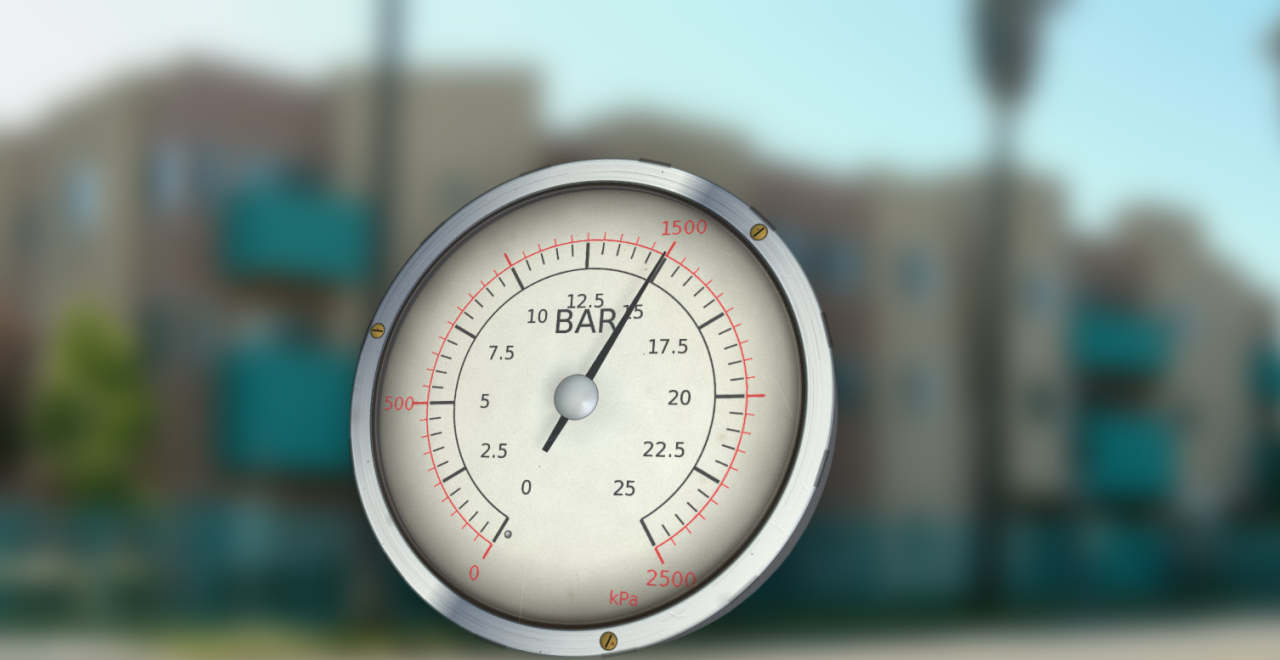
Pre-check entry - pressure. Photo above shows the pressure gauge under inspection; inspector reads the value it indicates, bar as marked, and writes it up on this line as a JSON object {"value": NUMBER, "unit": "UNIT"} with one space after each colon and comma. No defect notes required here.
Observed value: {"value": 15, "unit": "bar"}
